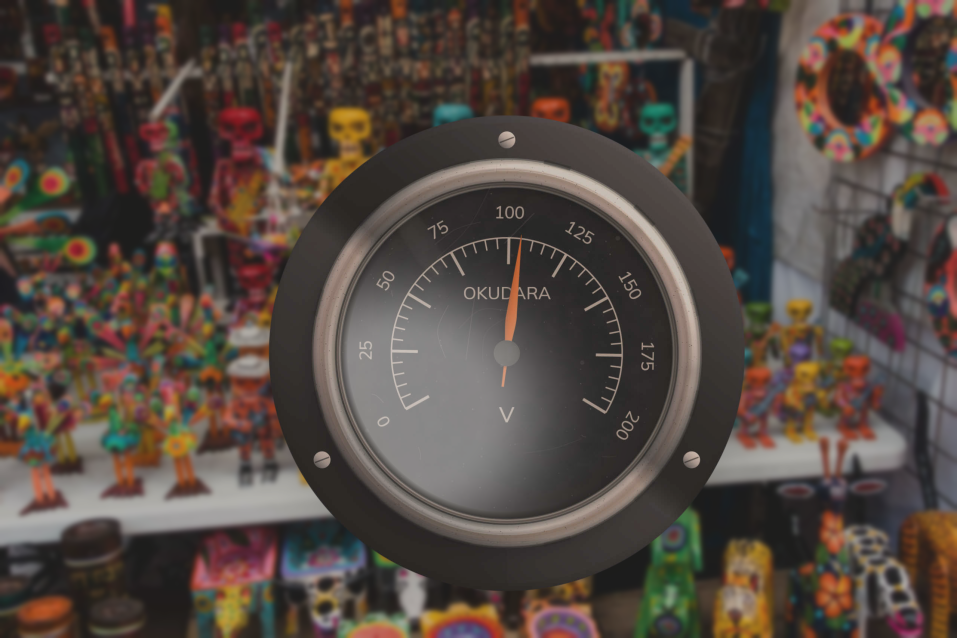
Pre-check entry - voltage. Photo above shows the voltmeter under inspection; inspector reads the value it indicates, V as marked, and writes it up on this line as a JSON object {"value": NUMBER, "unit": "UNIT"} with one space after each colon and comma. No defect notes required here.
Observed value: {"value": 105, "unit": "V"}
